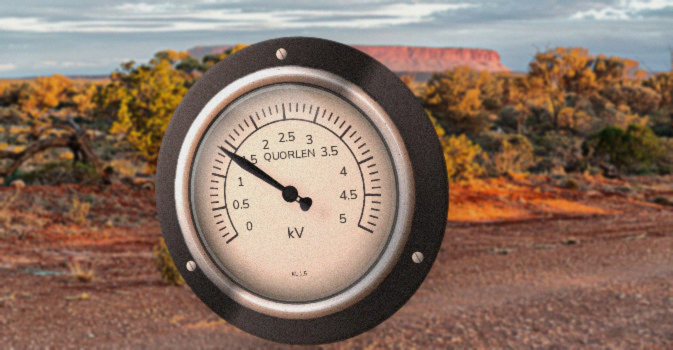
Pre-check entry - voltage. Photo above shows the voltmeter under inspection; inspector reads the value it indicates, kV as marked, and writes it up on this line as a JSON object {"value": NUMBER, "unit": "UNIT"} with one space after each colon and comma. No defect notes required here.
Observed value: {"value": 1.4, "unit": "kV"}
